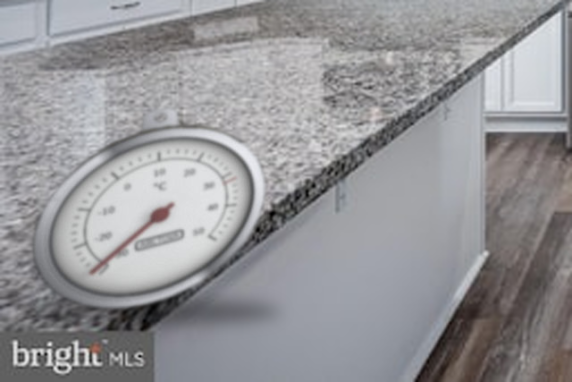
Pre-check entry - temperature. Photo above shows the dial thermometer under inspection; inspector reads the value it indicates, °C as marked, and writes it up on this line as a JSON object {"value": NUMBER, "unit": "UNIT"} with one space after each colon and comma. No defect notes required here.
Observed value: {"value": -28, "unit": "°C"}
